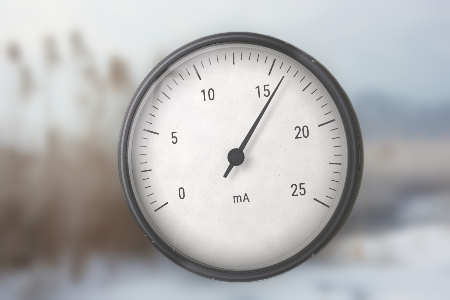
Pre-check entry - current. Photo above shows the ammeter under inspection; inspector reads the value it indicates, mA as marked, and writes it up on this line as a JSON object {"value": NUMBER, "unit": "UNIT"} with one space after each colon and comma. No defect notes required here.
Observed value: {"value": 16, "unit": "mA"}
